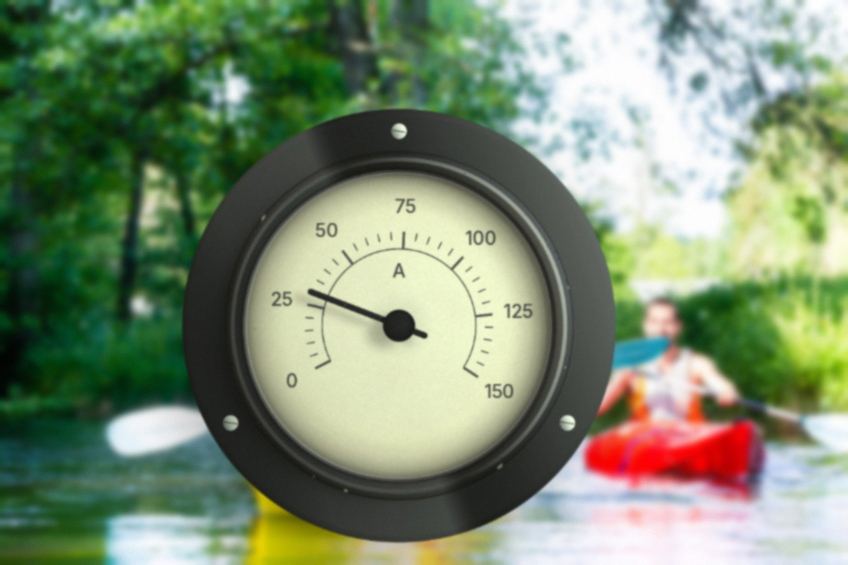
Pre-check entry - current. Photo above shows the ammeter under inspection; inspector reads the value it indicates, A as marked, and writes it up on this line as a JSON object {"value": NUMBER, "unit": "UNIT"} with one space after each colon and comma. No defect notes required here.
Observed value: {"value": 30, "unit": "A"}
